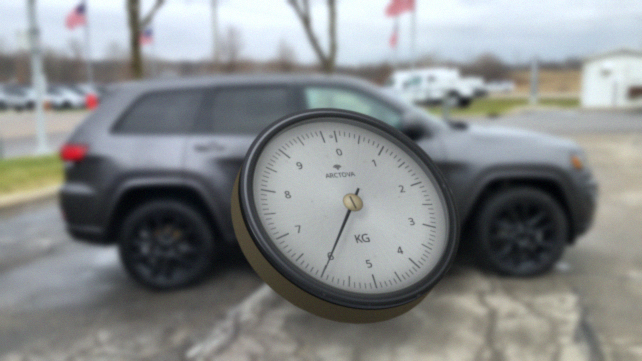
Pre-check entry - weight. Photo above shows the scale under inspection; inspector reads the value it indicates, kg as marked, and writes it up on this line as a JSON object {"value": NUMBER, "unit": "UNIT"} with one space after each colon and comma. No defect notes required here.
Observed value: {"value": 6, "unit": "kg"}
